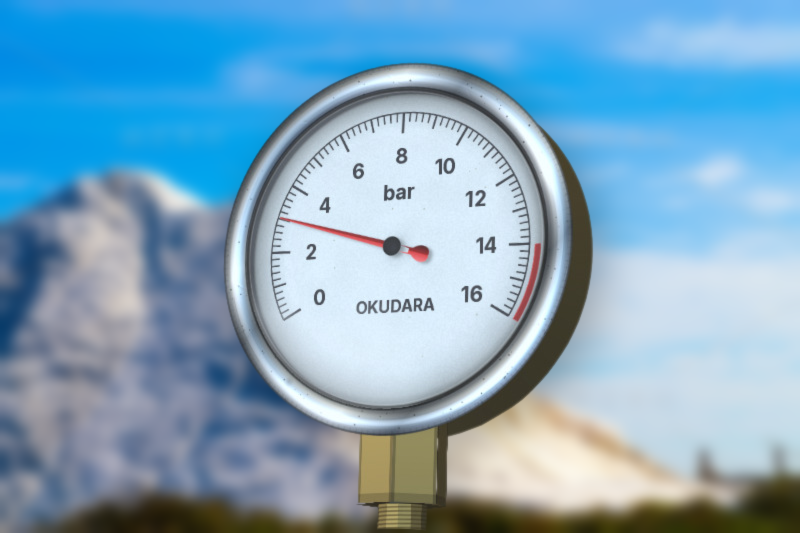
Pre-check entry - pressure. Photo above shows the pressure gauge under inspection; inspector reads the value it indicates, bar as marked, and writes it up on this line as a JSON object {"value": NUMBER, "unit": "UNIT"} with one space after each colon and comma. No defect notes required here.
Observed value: {"value": 3, "unit": "bar"}
